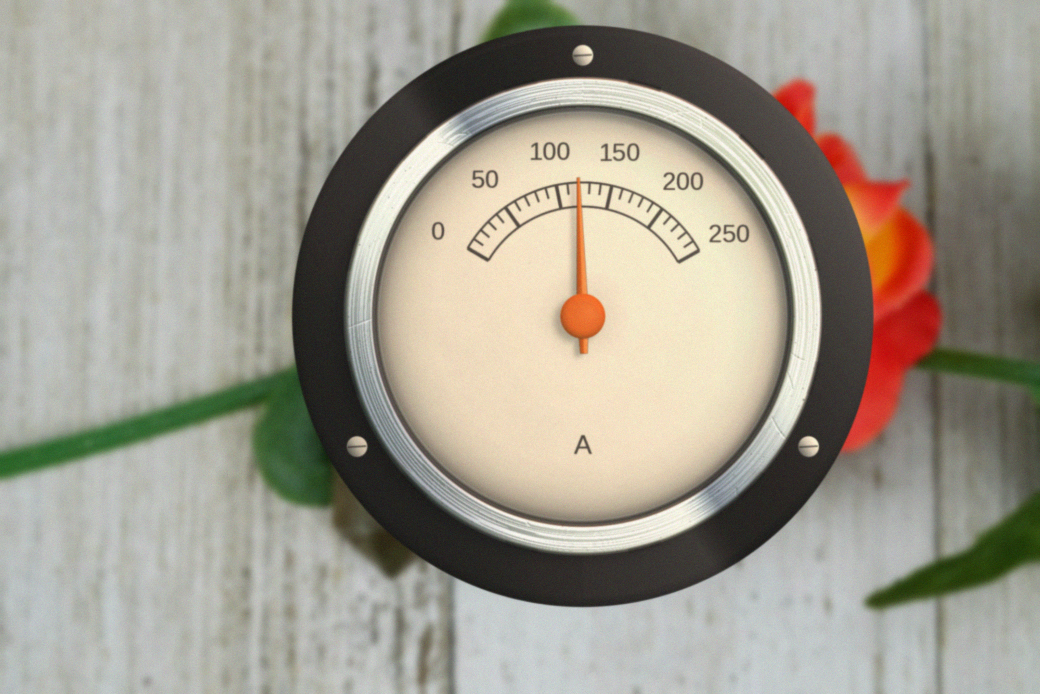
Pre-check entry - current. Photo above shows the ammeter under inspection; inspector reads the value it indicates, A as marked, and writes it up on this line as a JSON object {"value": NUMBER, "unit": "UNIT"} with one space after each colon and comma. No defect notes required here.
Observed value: {"value": 120, "unit": "A"}
